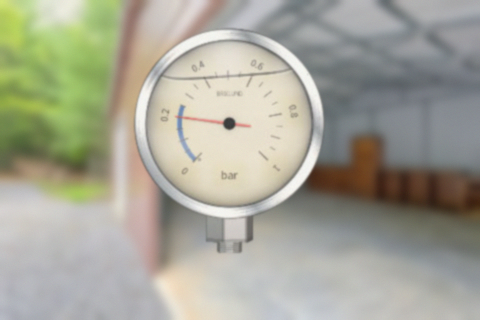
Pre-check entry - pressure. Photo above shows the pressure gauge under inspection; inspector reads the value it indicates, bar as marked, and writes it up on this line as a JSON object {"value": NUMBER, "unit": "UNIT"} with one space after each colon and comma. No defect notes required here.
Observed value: {"value": 0.2, "unit": "bar"}
